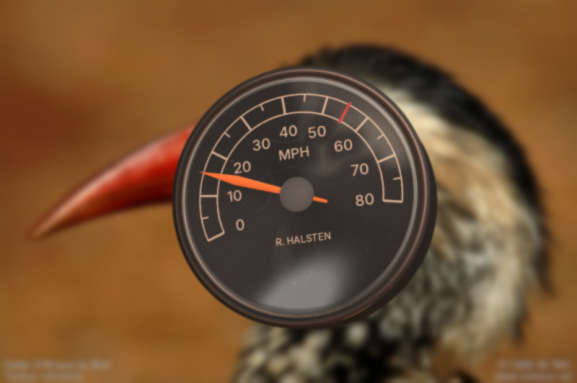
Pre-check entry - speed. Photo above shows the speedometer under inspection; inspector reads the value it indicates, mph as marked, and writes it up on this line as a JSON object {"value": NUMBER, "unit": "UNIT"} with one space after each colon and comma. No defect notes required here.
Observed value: {"value": 15, "unit": "mph"}
